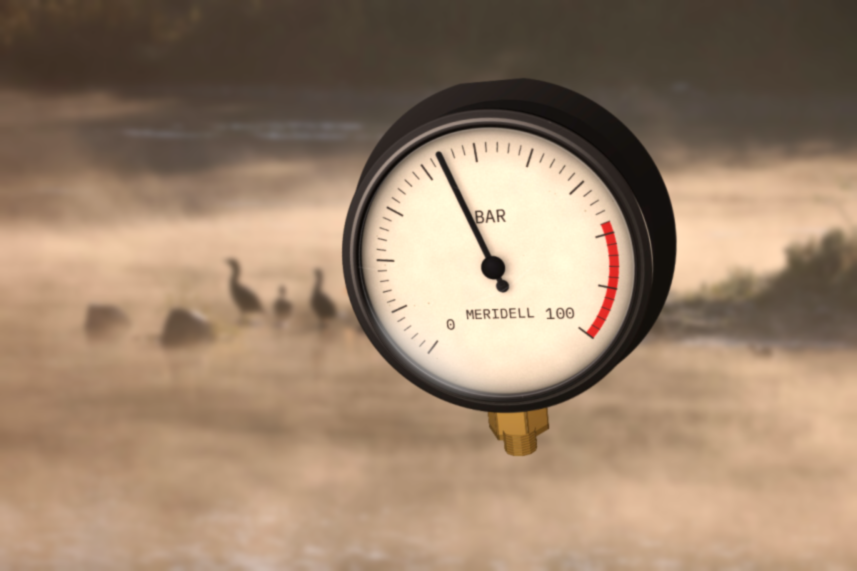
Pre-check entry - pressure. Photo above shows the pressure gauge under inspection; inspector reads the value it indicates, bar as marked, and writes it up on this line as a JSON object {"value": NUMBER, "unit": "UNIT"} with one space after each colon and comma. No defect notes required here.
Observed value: {"value": 44, "unit": "bar"}
